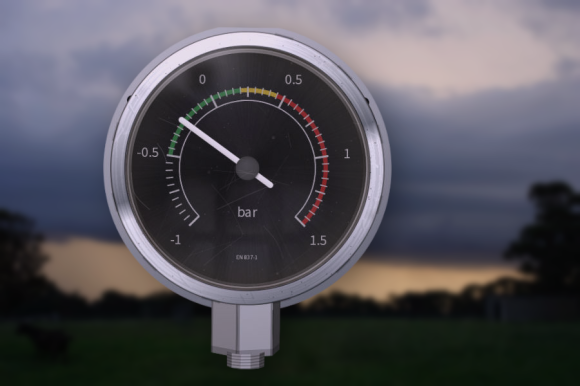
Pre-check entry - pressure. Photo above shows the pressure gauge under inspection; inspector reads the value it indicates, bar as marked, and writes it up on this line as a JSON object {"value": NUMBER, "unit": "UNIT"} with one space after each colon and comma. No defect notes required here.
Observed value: {"value": -0.25, "unit": "bar"}
